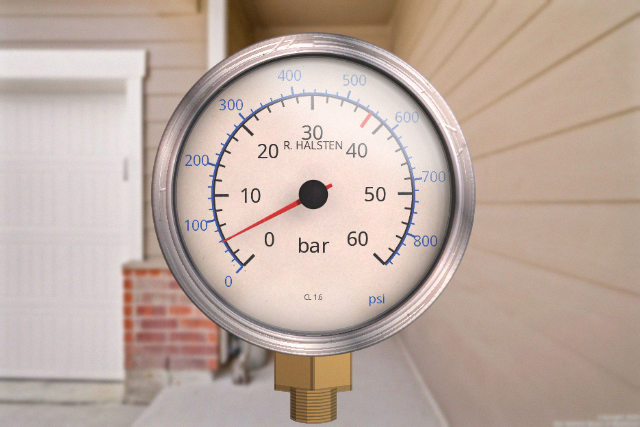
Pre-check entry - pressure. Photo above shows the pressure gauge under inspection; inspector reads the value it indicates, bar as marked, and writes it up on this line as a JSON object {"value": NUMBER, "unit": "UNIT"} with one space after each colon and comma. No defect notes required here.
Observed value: {"value": 4, "unit": "bar"}
